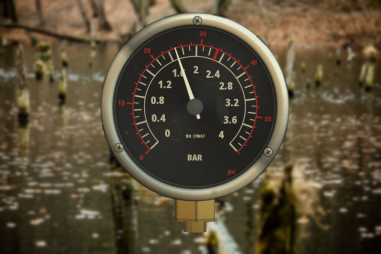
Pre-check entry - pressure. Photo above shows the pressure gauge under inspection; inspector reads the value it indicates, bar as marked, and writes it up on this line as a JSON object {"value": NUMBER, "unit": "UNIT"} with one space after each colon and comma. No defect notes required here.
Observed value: {"value": 1.7, "unit": "bar"}
